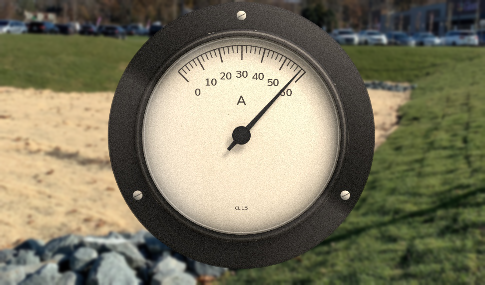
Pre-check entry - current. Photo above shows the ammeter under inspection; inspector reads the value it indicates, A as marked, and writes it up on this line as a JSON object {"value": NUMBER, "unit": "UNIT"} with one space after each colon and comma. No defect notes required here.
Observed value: {"value": 58, "unit": "A"}
